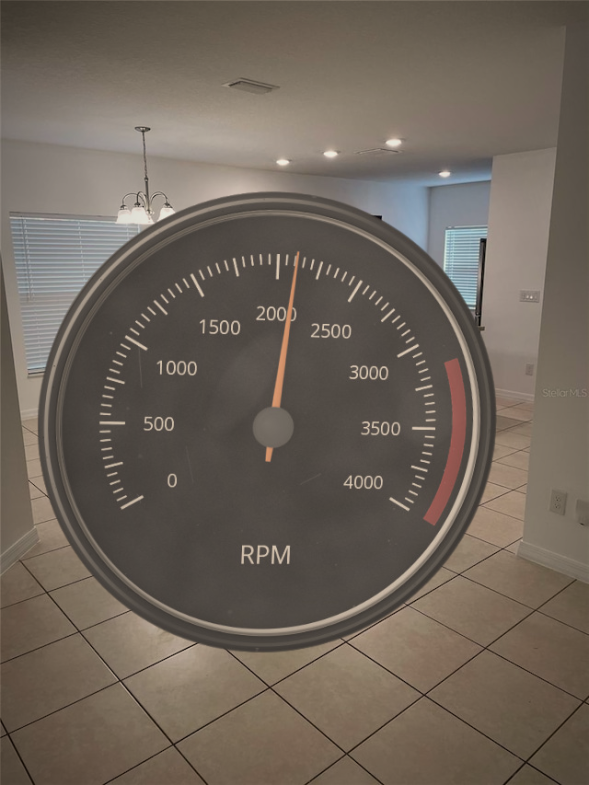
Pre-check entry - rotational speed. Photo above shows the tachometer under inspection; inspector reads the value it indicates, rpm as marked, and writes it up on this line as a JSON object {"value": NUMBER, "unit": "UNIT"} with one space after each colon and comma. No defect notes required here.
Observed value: {"value": 2100, "unit": "rpm"}
